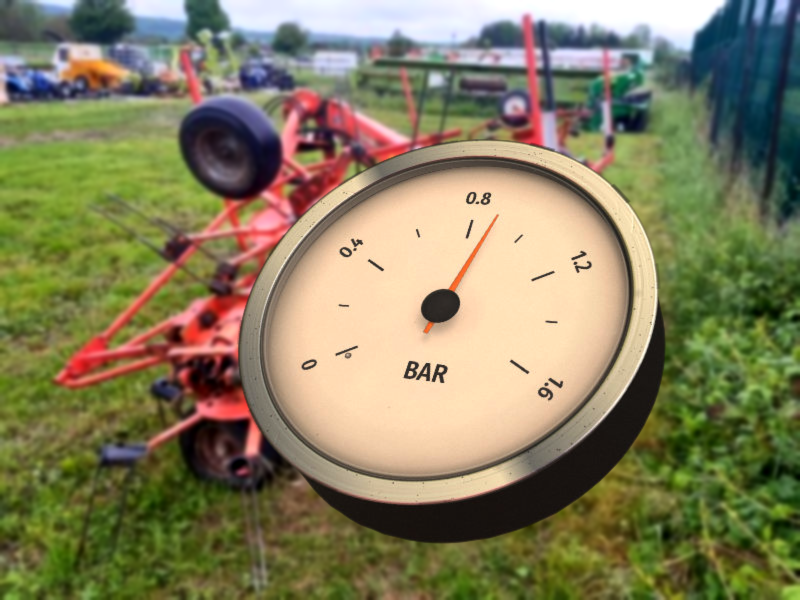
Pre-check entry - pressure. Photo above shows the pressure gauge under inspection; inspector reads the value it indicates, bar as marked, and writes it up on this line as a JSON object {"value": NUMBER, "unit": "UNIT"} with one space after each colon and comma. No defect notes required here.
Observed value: {"value": 0.9, "unit": "bar"}
